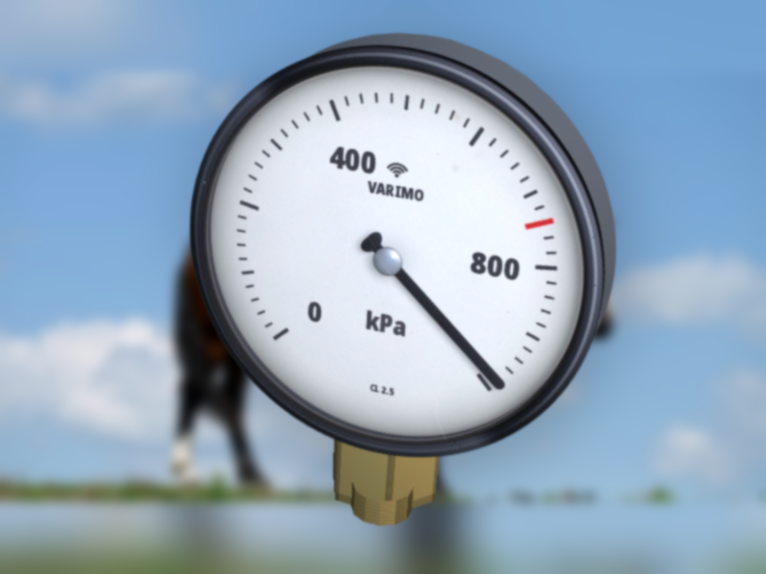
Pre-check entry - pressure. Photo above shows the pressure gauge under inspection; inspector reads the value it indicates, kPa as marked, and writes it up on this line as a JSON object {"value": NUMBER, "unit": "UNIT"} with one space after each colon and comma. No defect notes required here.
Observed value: {"value": 980, "unit": "kPa"}
